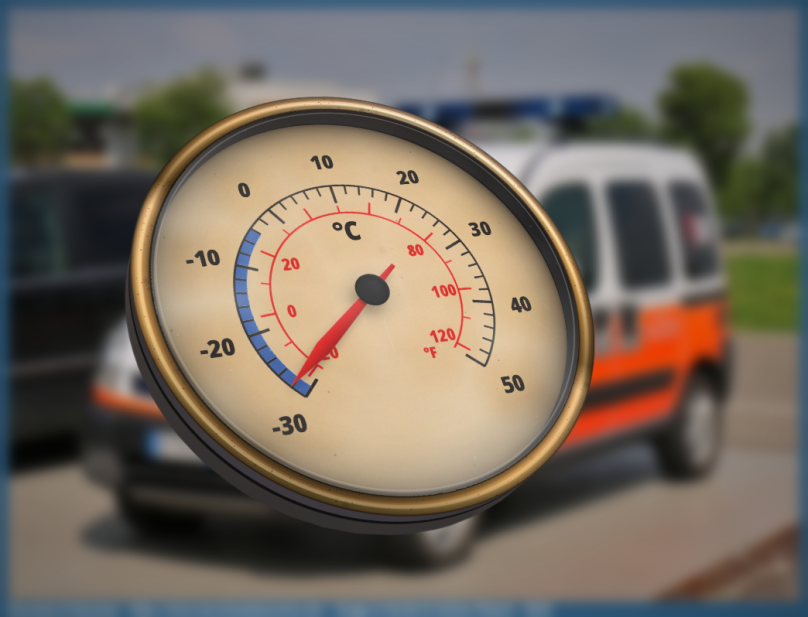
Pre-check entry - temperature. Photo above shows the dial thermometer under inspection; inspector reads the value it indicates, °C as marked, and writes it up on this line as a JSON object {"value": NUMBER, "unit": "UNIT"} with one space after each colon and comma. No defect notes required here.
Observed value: {"value": -28, "unit": "°C"}
